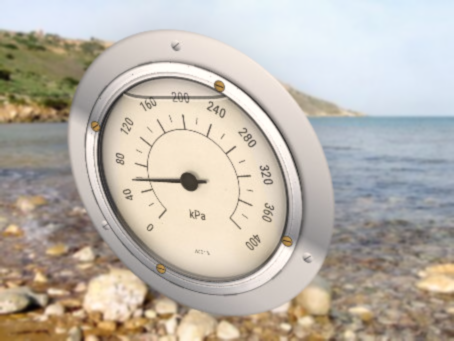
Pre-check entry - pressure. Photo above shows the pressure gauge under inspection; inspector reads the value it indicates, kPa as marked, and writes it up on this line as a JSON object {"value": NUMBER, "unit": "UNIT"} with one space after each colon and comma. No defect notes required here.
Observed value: {"value": 60, "unit": "kPa"}
